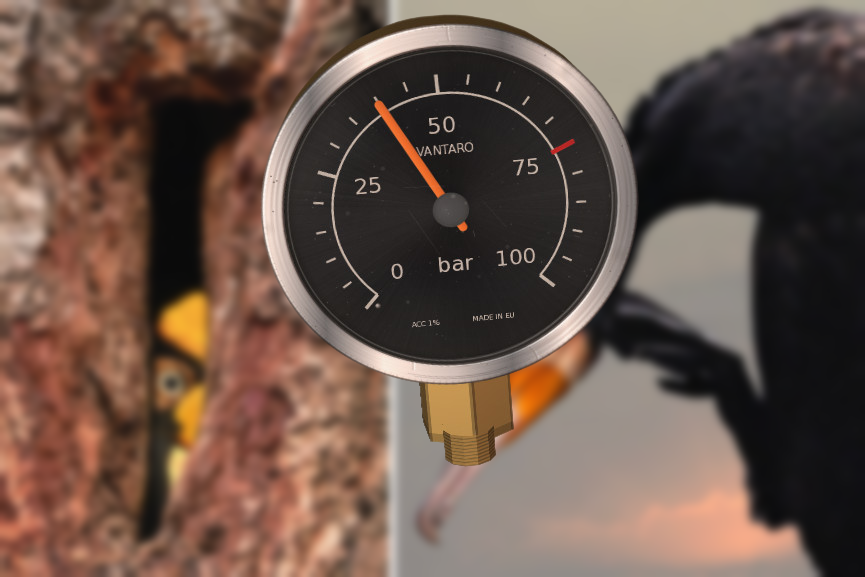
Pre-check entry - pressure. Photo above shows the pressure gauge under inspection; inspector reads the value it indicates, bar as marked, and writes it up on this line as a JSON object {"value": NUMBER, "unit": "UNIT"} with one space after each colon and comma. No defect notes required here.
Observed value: {"value": 40, "unit": "bar"}
